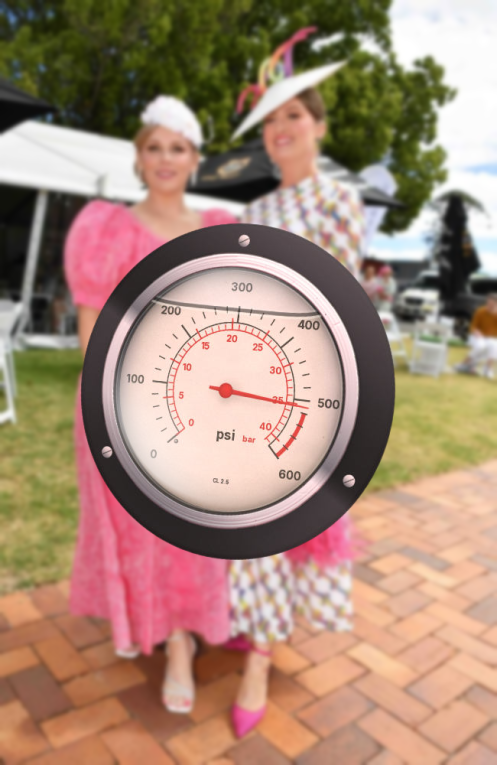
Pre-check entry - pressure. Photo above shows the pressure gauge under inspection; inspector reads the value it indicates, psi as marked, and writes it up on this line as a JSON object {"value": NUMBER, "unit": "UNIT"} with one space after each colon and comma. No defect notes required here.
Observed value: {"value": 510, "unit": "psi"}
